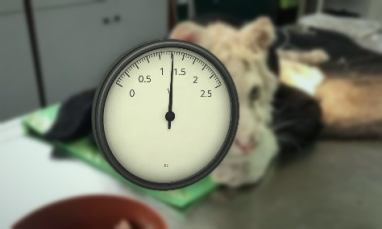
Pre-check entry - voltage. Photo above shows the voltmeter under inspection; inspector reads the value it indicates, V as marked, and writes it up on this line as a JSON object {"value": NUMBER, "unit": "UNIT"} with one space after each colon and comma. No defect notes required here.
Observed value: {"value": 1.25, "unit": "V"}
